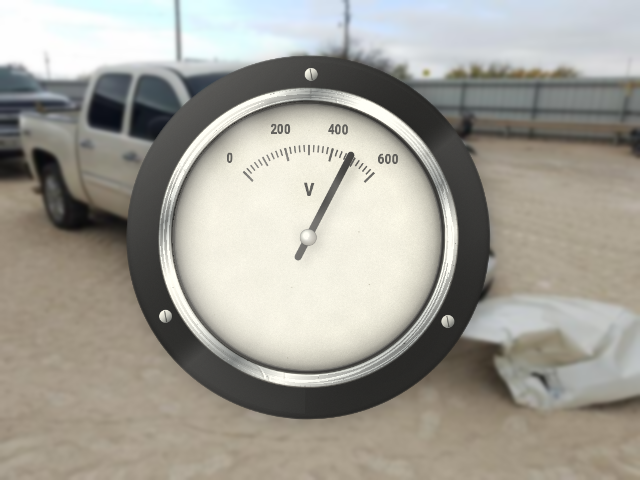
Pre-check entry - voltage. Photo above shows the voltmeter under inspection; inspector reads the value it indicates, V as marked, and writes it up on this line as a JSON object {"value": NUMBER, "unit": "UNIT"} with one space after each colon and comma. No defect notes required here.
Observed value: {"value": 480, "unit": "V"}
